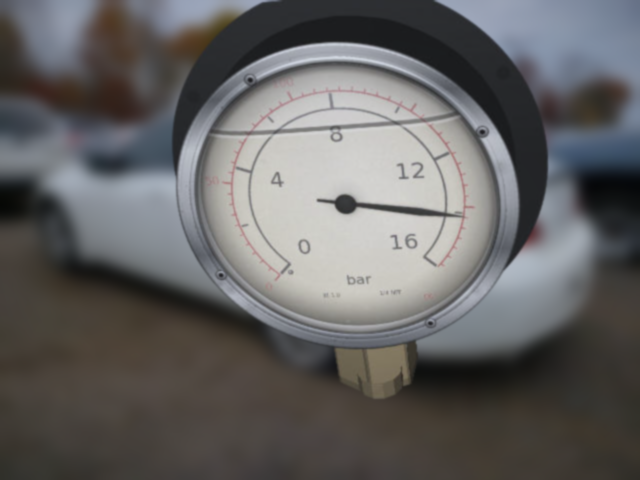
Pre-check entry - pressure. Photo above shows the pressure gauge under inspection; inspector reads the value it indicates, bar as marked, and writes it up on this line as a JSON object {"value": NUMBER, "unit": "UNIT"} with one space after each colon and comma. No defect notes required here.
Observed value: {"value": 14, "unit": "bar"}
